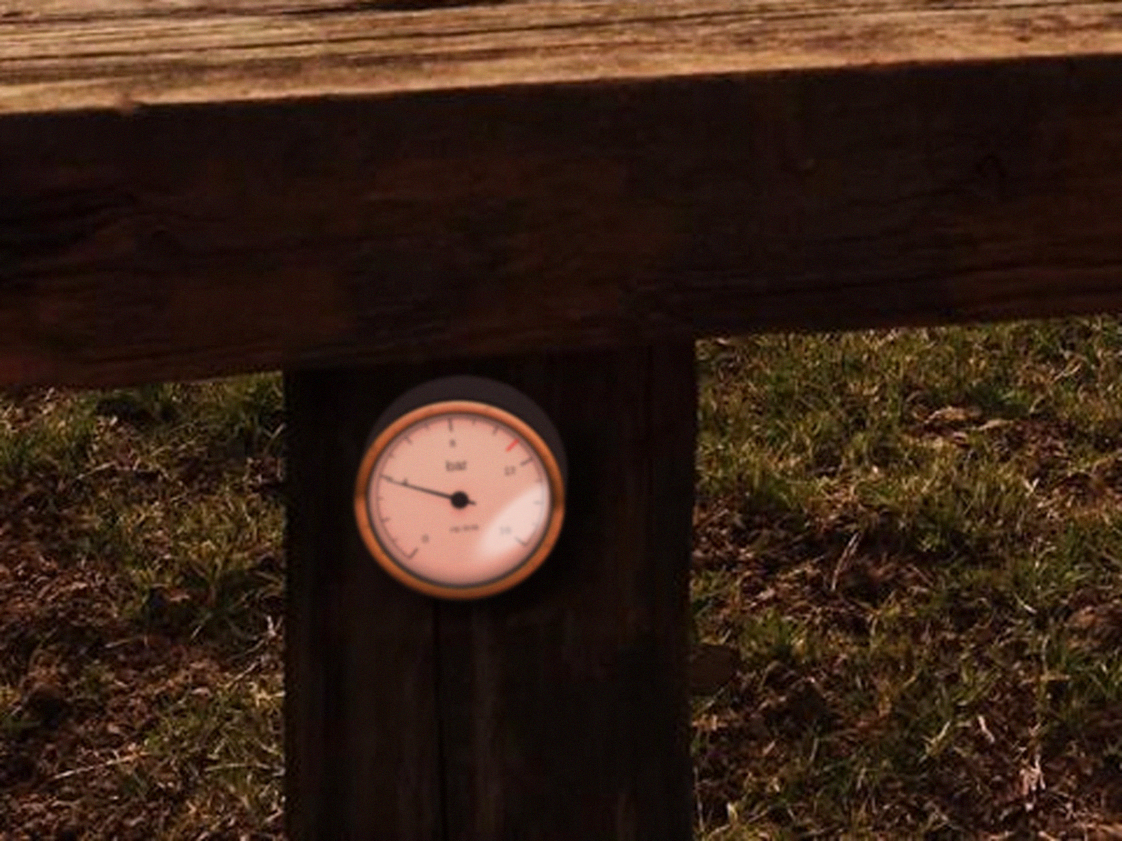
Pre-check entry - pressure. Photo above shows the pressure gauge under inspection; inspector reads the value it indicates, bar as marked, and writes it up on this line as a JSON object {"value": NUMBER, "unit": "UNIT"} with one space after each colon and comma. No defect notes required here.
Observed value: {"value": 4, "unit": "bar"}
